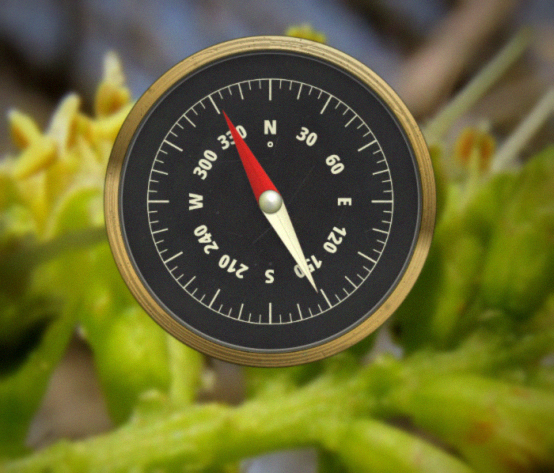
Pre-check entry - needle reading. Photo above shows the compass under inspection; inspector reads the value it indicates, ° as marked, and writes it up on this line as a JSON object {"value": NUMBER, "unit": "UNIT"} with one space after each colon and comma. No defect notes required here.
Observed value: {"value": 332.5, "unit": "°"}
